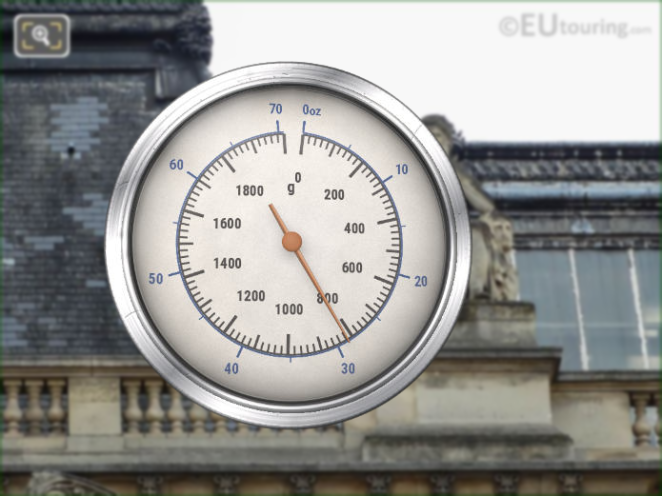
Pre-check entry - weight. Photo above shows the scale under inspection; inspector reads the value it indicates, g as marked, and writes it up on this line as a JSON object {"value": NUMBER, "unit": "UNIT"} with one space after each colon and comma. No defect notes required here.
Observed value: {"value": 820, "unit": "g"}
